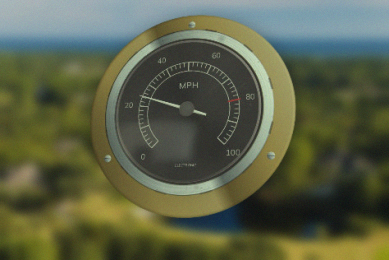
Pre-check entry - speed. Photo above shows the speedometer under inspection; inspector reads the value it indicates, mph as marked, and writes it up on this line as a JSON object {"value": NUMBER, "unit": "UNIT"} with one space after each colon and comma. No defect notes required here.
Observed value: {"value": 24, "unit": "mph"}
